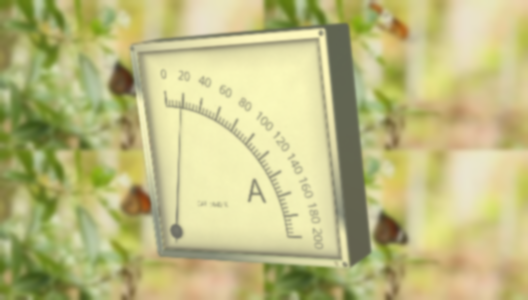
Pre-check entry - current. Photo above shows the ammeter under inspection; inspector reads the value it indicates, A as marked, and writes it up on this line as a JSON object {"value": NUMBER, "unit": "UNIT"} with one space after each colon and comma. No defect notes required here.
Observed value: {"value": 20, "unit": "A"}
